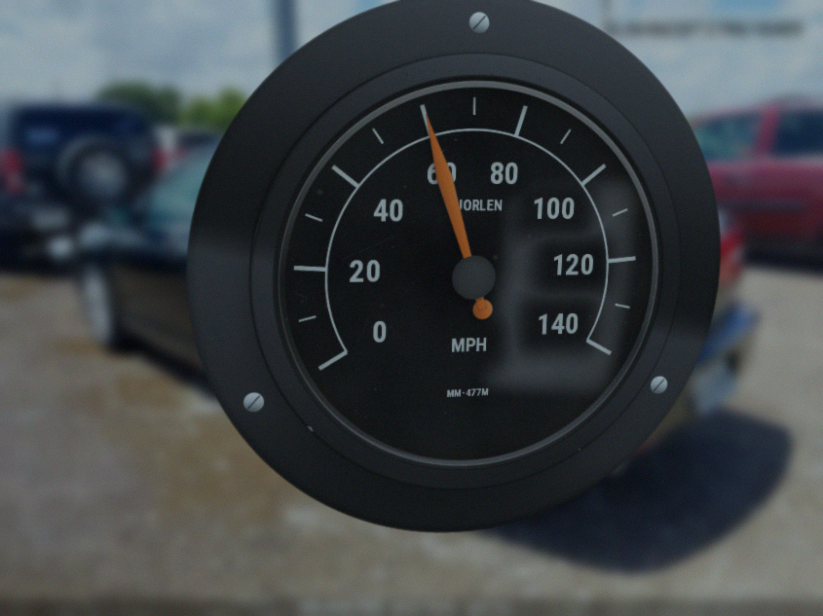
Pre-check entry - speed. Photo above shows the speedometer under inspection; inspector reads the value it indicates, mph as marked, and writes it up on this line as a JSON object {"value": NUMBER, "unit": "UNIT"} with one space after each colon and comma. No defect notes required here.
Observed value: {"value": 60, "unit": "mph"}
